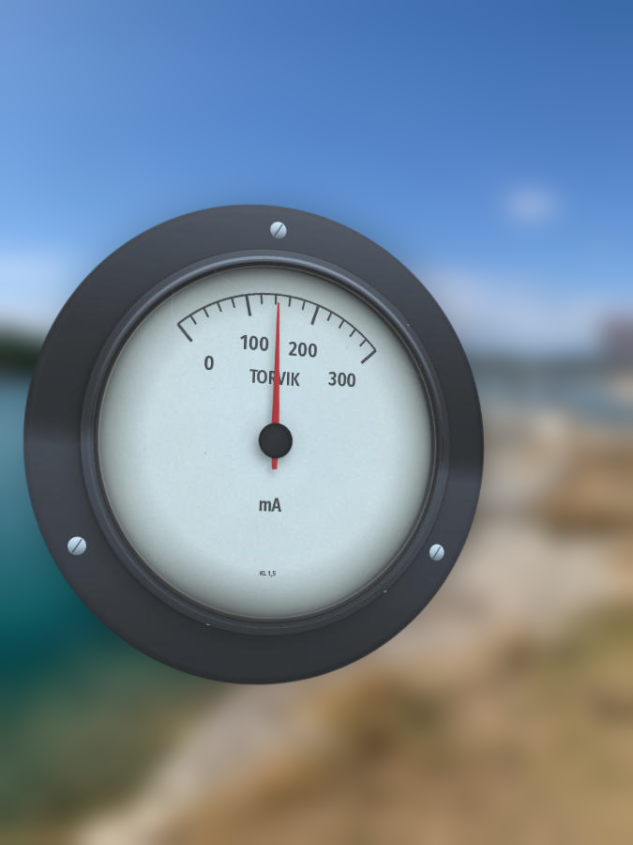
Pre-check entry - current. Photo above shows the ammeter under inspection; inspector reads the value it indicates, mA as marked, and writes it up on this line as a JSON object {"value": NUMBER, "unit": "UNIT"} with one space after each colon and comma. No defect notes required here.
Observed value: {"value": 140, "unit": "mA"}
